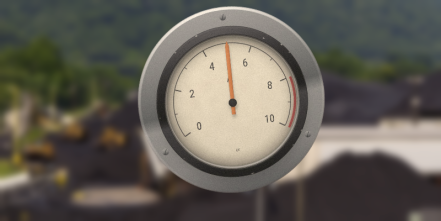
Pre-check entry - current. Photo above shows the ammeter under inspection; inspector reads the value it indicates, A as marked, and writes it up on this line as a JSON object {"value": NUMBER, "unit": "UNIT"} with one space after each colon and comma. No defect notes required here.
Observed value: {"value": 5, "unit": "A"}
